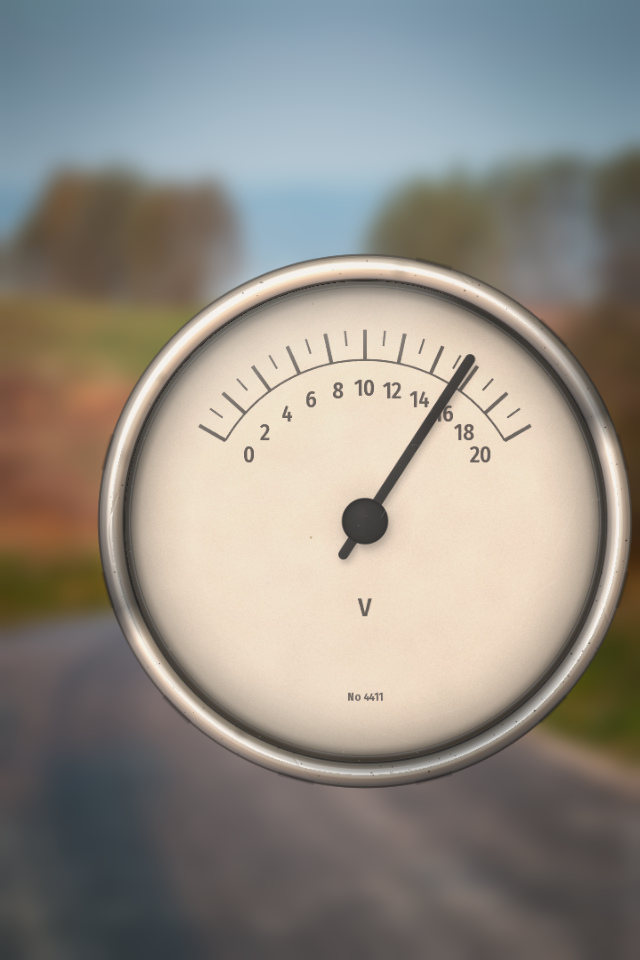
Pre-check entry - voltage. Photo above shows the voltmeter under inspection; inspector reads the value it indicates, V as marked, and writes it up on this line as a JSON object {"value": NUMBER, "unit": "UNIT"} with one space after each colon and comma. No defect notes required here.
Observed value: {"value": 15.5, "unit": "V"}
